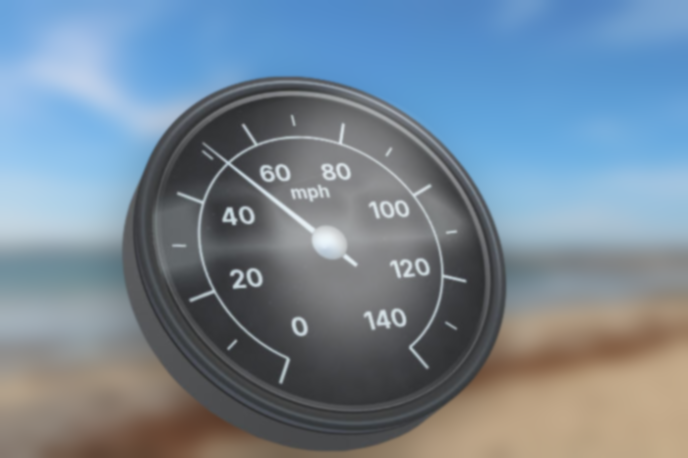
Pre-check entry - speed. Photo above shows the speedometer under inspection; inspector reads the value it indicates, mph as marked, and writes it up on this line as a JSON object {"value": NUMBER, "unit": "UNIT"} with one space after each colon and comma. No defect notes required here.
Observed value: {"value": 50, "unit": "mph"}
